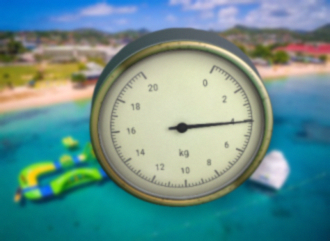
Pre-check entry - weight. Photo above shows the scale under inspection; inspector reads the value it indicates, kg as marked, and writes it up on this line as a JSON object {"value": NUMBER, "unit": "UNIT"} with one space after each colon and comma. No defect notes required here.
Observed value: {"value": 4, "unit": "kg"}
